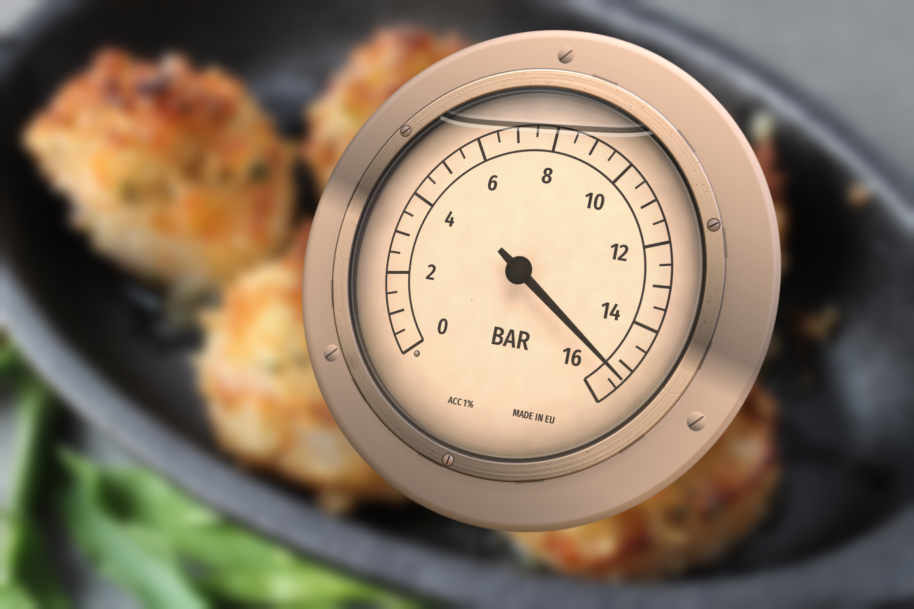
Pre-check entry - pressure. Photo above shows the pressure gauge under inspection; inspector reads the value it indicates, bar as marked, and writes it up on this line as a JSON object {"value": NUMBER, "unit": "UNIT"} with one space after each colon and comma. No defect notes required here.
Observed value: {"value": 15.25, "unit": "bar"}
